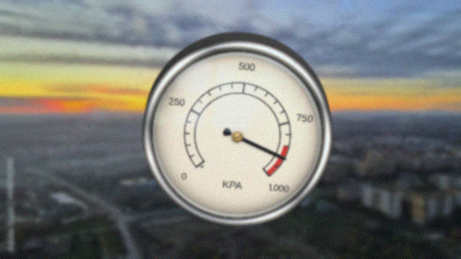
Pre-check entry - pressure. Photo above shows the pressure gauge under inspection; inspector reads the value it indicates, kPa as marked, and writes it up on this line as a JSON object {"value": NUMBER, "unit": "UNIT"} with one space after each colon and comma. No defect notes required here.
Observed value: {"value": 900, "unit": "kPa"}
